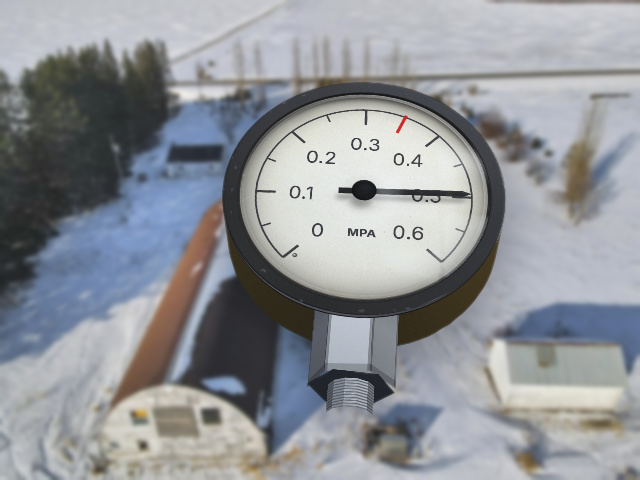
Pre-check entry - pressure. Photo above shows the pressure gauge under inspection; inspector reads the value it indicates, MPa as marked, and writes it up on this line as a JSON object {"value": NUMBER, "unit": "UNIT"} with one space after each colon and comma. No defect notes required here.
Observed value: {"value": 0.5, "unit": "MPa"}
